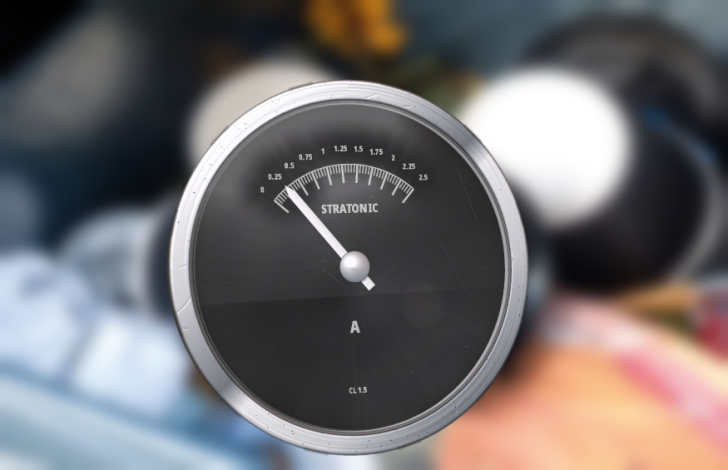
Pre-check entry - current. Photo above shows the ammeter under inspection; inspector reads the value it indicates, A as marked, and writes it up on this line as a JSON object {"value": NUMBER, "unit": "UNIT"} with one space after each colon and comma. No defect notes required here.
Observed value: {"value": 0.25, "unit": "A"}
